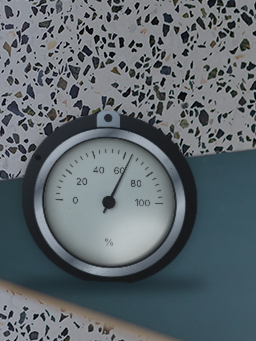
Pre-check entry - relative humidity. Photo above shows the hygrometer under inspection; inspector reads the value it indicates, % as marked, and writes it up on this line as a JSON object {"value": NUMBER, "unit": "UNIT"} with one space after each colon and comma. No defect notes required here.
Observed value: {"value": 64, "unit": "%"}
